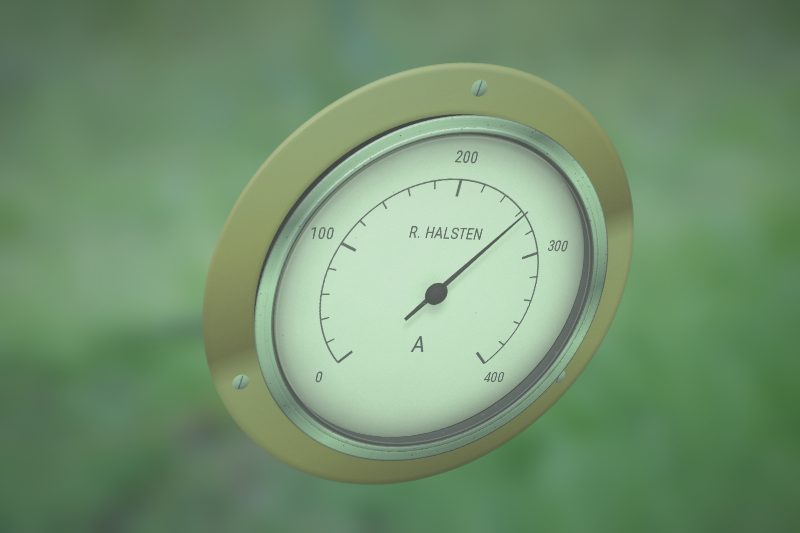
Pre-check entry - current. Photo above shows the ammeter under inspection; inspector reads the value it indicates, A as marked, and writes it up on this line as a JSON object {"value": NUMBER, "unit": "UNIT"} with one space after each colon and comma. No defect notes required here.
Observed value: {"value": 260, "unit": "A"}
